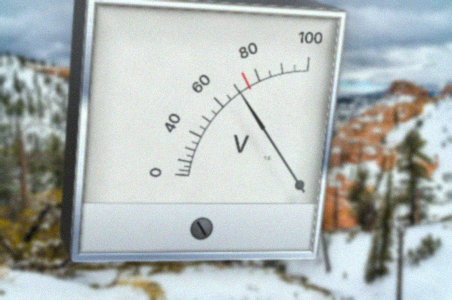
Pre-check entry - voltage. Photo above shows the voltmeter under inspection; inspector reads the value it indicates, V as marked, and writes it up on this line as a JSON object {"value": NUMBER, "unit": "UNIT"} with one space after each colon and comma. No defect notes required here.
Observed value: {"value": 70, "unit": "V"}
